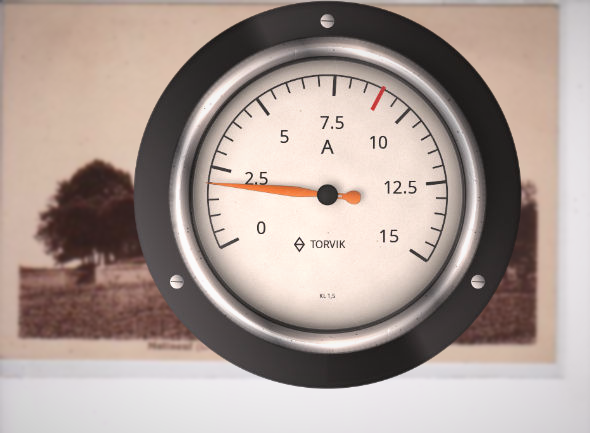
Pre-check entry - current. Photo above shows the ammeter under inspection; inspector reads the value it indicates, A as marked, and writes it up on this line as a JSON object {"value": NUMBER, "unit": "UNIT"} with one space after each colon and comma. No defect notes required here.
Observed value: {"value": 2, "unit": "A"}
